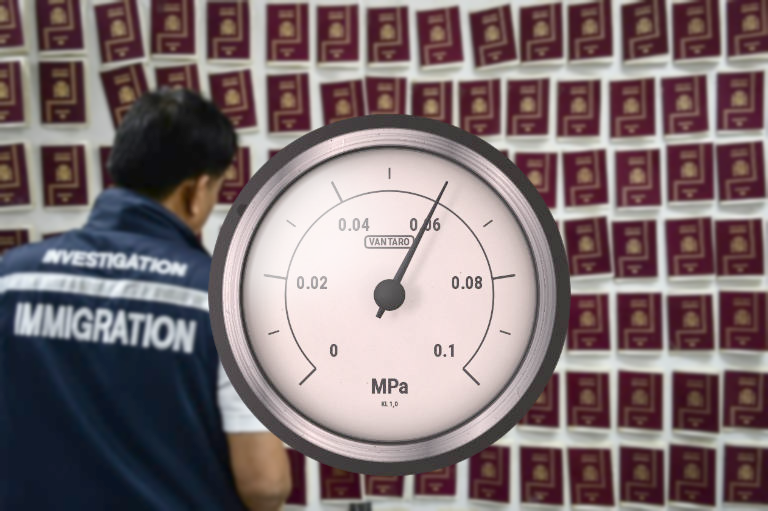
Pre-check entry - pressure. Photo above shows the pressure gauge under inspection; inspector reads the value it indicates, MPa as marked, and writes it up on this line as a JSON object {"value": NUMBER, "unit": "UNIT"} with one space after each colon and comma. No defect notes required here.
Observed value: {"value": 0.06, "unit": "MPa"}
